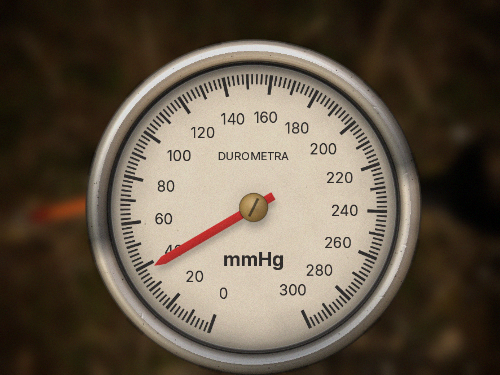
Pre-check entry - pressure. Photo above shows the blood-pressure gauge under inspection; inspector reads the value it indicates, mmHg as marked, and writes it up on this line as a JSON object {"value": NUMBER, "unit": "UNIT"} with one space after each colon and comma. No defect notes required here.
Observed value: {"value": 38, "unit": "mmHg"}
